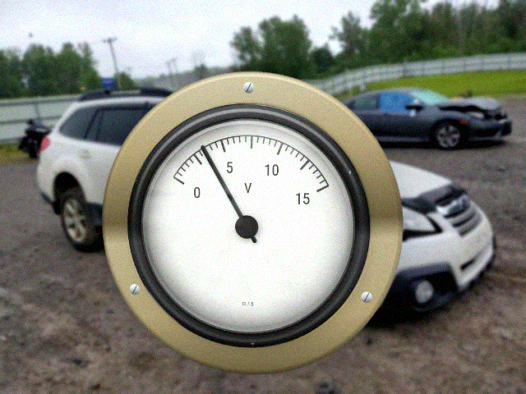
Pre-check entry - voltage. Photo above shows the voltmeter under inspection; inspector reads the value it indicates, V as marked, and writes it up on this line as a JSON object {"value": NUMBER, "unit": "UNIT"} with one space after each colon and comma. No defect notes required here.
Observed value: {"value": 3.5, "unit": "V"}
